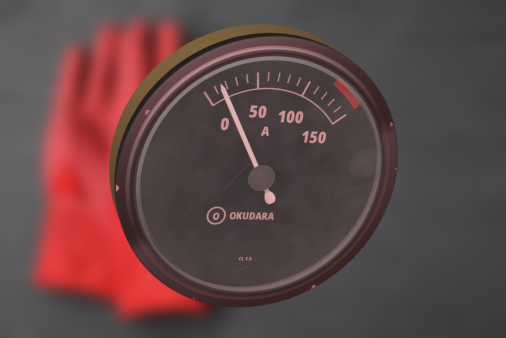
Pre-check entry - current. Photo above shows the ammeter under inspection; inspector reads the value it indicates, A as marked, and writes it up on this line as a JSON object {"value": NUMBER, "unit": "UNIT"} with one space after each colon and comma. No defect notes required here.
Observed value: {"value": 15, "unit": "A"}
